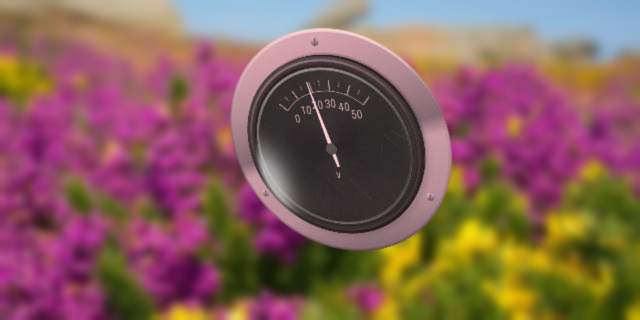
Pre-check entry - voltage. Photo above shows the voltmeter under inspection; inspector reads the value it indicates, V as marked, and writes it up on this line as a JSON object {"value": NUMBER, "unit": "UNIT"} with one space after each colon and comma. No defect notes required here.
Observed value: {"value": 20, "unit": "V"}
